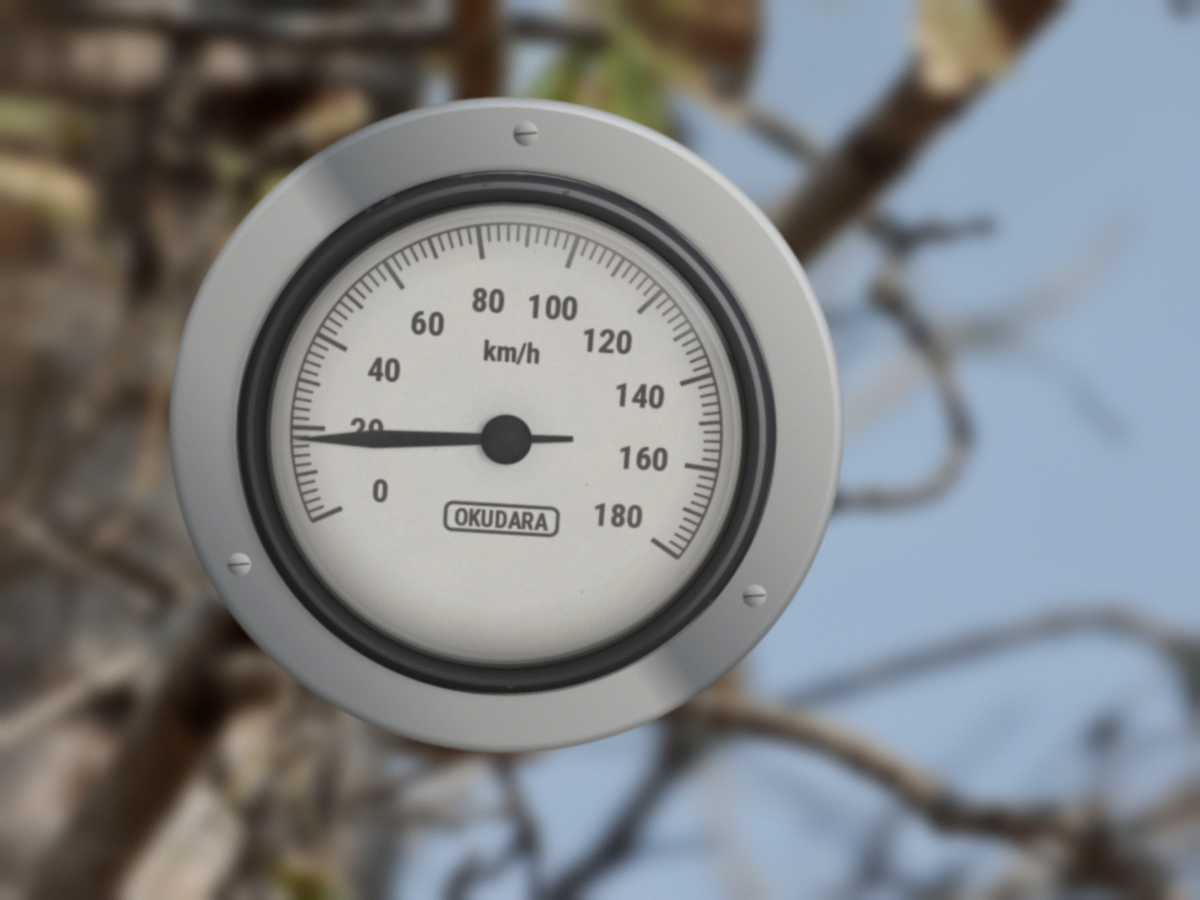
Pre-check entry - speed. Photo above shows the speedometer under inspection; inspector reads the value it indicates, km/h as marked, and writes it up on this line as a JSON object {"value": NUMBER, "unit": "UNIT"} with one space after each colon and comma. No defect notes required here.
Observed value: {"value": 18, "unit": "km/h"}
